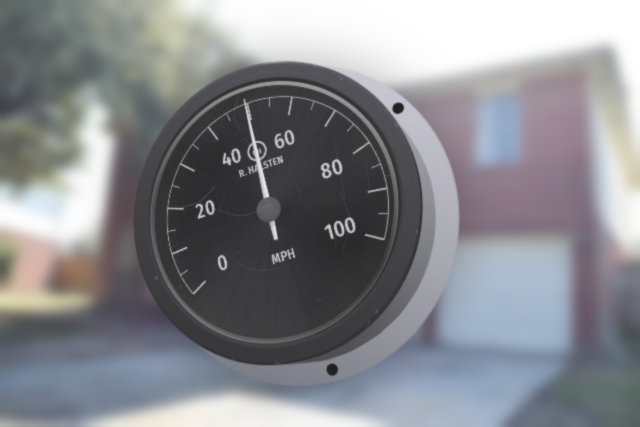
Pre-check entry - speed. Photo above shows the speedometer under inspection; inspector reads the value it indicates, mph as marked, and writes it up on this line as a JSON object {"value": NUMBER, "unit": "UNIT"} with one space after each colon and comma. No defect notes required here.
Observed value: {"value": 50, "unit": "mph"}
